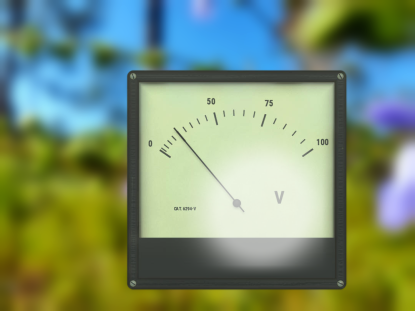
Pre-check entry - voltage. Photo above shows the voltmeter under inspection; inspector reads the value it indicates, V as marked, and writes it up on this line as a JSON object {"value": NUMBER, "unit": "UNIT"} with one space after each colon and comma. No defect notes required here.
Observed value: {"value": 25, "unit": "V"}
